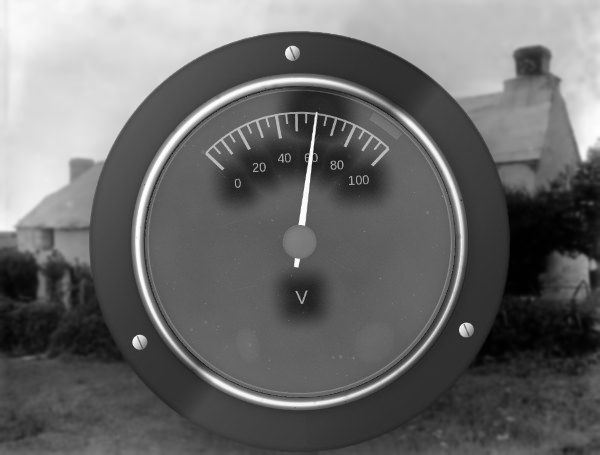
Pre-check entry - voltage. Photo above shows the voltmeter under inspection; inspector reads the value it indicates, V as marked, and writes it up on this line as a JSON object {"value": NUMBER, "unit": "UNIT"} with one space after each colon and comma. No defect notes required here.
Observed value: {"value": 60, "unit": "V"}
